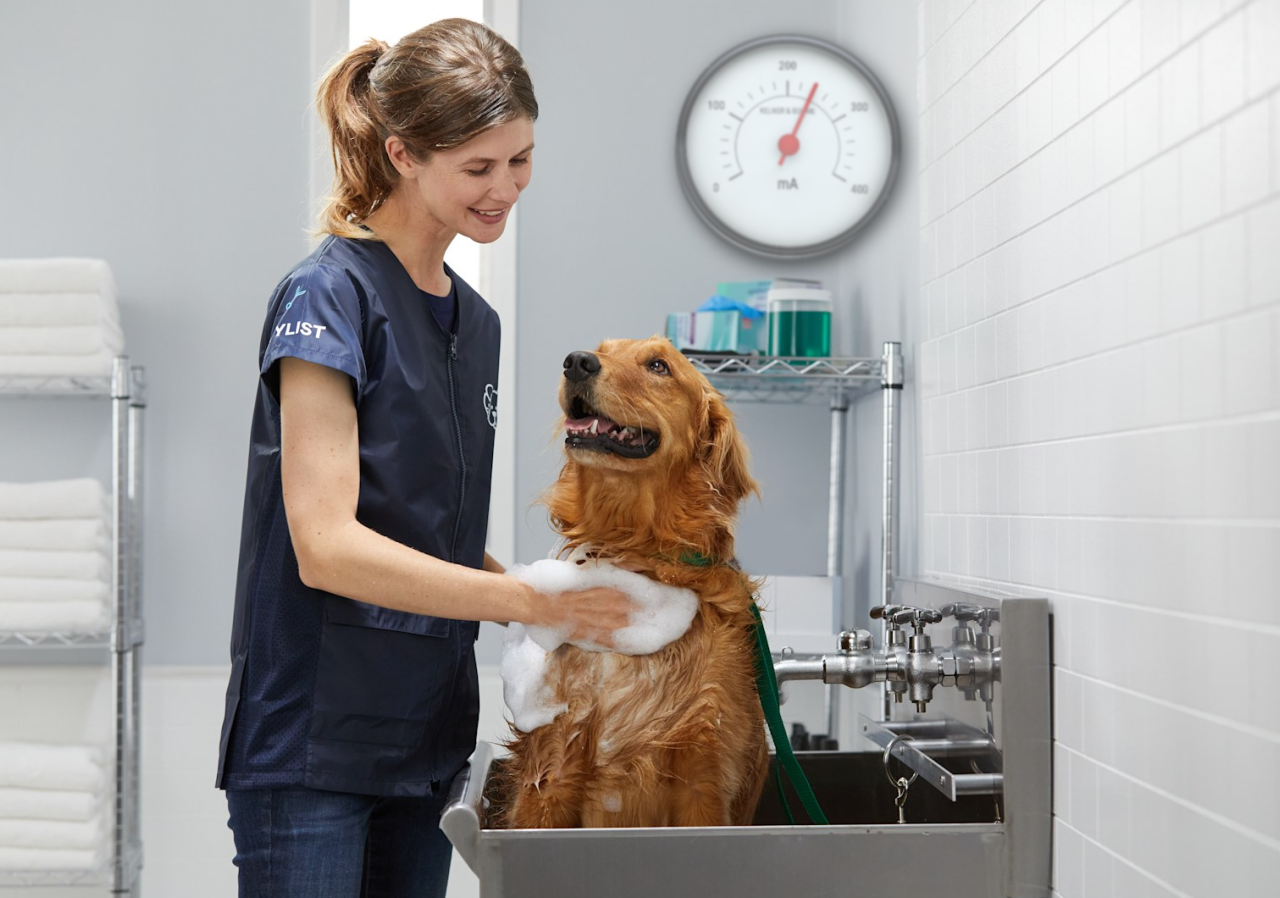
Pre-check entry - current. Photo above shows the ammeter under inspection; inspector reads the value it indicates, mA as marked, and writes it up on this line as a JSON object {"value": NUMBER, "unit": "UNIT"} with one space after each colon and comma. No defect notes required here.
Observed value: {"value": 240, "unit": "mA"}
